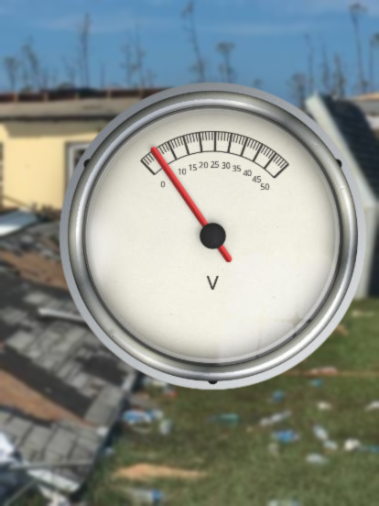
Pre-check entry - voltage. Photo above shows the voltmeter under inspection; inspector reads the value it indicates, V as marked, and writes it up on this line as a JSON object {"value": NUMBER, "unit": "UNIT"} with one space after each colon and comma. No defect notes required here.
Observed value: {"value": 5, "unit": "V"}
